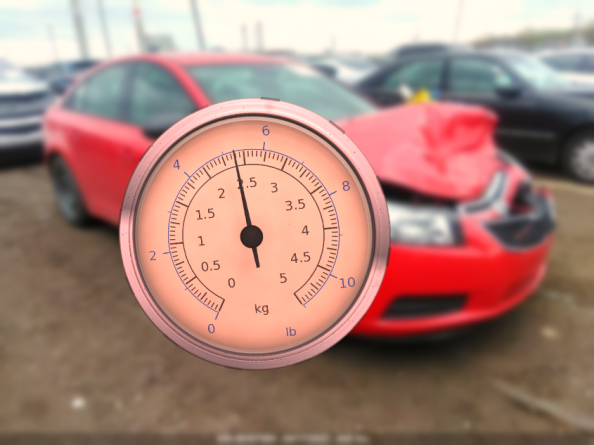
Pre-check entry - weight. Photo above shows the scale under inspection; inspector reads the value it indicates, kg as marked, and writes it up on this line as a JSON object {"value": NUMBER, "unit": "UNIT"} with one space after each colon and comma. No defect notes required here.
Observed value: {"value": 2.4, "unit": "kg"}
